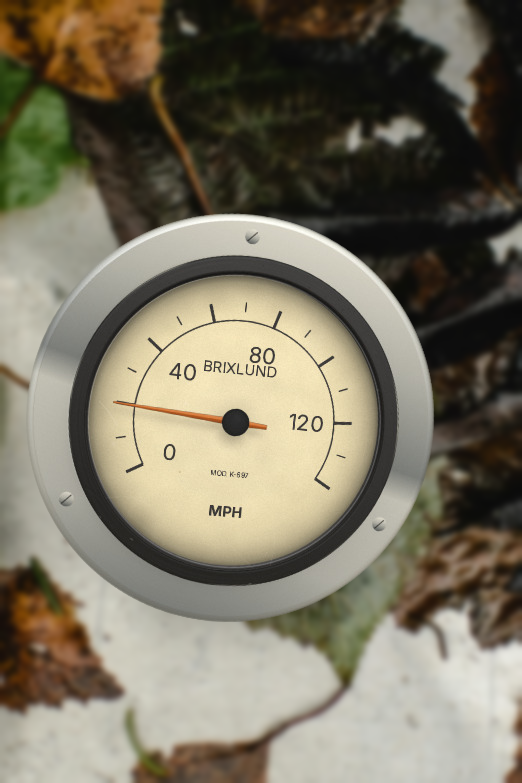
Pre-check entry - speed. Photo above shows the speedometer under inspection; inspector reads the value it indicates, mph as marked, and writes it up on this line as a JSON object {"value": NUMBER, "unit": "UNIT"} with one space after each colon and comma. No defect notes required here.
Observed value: {"value": 20, "unit": "mph"}
